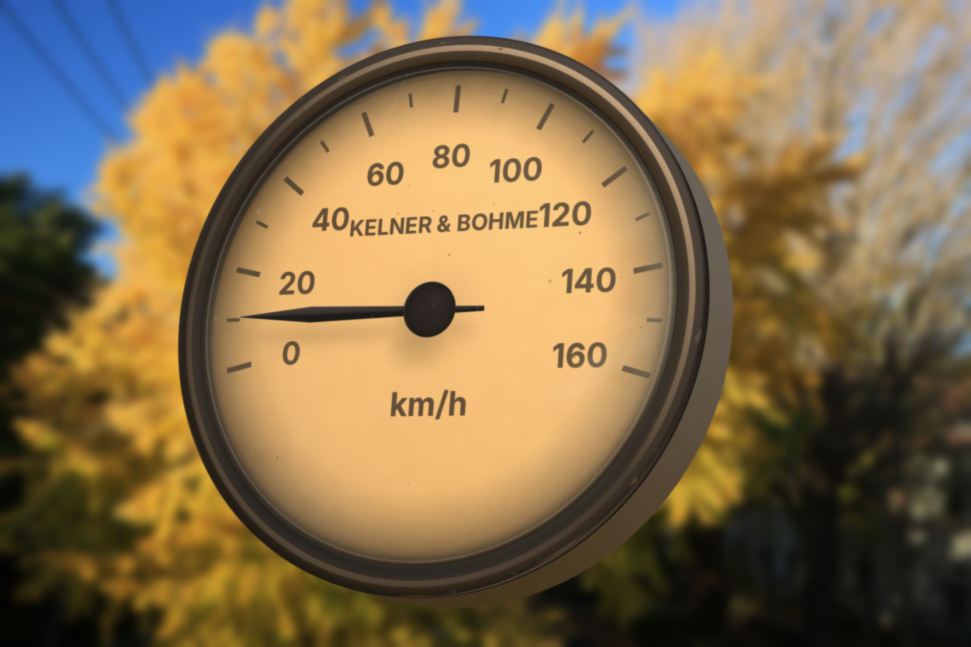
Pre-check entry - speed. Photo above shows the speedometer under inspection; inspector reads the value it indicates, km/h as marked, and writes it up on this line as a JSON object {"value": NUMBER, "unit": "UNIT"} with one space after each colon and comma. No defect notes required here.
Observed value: {"value": 10, "unit": "km/h"}
